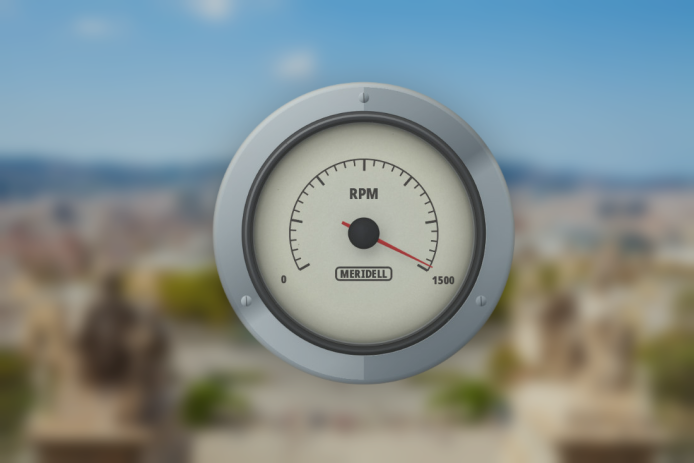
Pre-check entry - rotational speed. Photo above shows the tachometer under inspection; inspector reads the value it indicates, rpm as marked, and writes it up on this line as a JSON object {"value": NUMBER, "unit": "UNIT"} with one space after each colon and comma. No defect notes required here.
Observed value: {"value": 1475, "unit": "rpm"}
